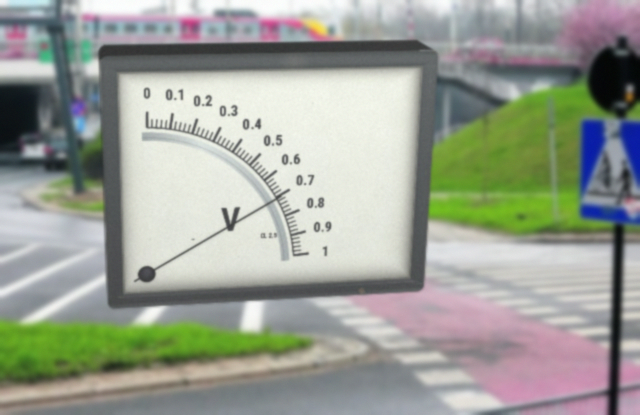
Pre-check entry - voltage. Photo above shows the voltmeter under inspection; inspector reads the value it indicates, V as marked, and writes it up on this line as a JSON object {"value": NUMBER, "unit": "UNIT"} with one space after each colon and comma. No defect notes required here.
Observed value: {"value": 0.7, "unit": "V"}
